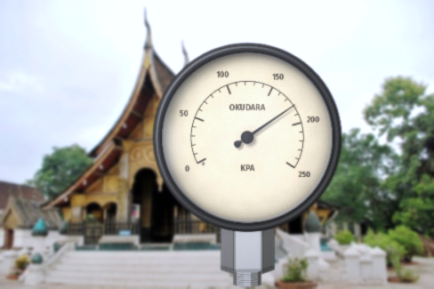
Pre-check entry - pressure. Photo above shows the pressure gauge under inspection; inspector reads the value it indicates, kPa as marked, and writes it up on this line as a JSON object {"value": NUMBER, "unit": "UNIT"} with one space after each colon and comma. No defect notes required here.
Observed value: {"value": 180, "unit": "kPa"}
